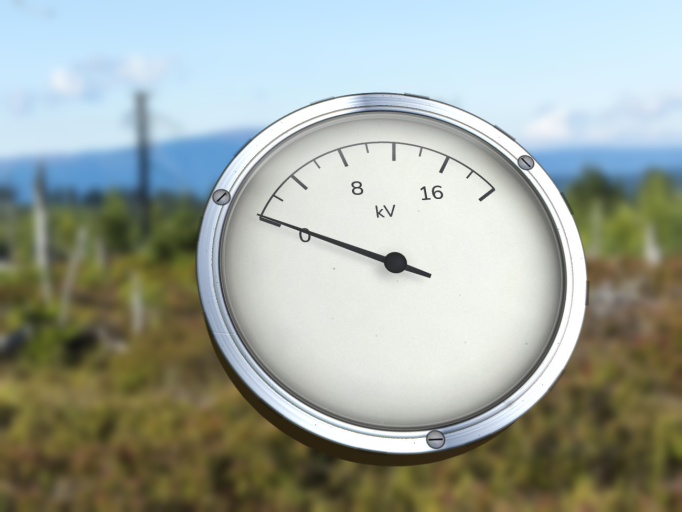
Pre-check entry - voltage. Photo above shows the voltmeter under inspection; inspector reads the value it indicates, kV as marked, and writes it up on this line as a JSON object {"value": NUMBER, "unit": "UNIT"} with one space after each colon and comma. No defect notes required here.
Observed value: {"value": 0, "unit": "kV"}
